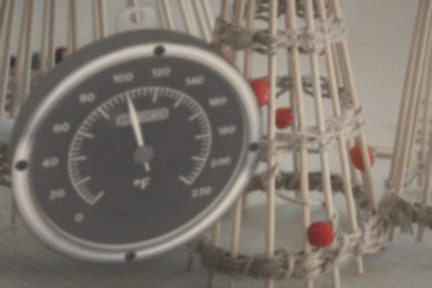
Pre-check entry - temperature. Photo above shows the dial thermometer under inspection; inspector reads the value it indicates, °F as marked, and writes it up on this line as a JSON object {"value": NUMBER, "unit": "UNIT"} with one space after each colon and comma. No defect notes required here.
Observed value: {"value": 100, "unit": "°F"}
